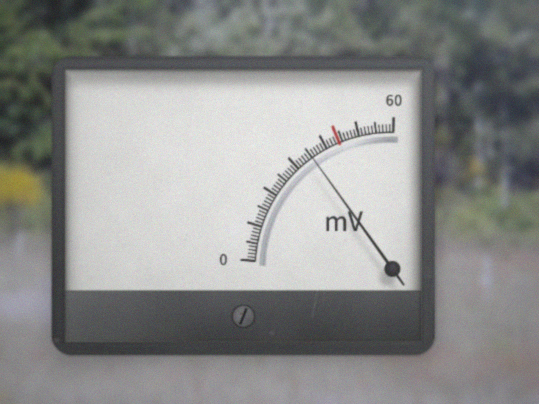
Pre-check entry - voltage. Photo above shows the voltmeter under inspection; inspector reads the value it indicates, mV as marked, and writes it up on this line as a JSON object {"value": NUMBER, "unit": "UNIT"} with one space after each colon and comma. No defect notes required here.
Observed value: {"value": 35, "unit": "mV"}
